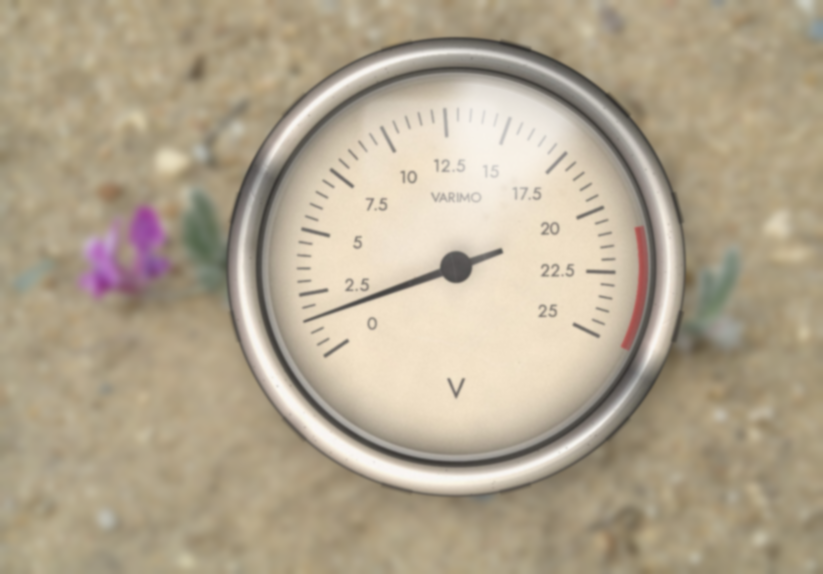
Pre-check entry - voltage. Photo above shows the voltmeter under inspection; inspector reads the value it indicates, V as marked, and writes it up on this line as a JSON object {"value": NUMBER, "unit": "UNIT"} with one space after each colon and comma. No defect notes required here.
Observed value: {"value": 1.5, "unit": "V"}
